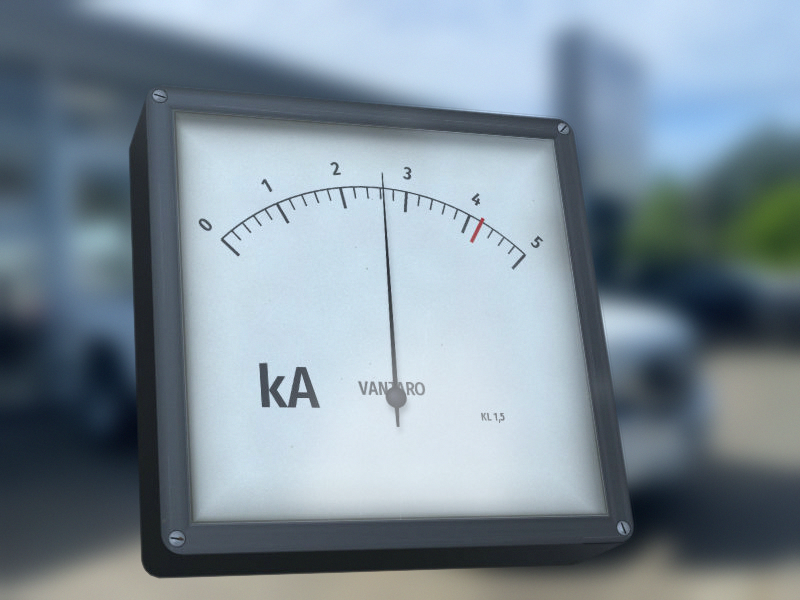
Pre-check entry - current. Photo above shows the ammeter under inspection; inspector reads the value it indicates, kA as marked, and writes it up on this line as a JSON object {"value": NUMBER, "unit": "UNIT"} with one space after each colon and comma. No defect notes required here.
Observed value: {"value": 2.6, "unit": "kA"}
